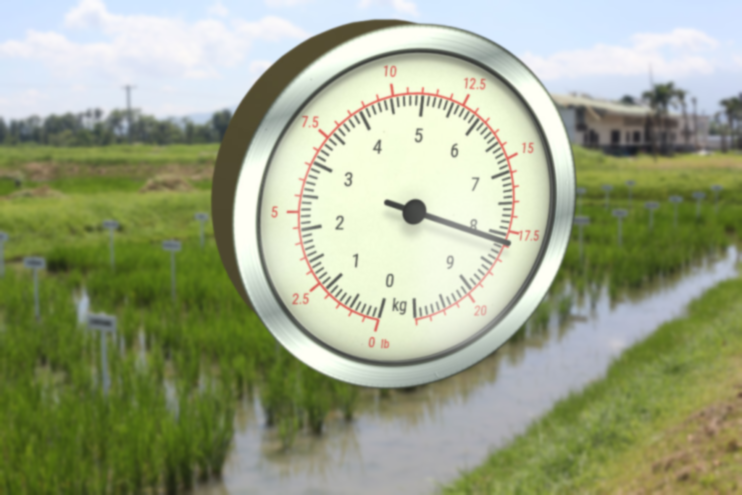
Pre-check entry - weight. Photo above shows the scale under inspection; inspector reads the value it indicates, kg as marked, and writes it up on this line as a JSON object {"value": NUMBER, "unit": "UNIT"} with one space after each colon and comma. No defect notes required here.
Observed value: {"value": 8.1, "unit": "kg"}
